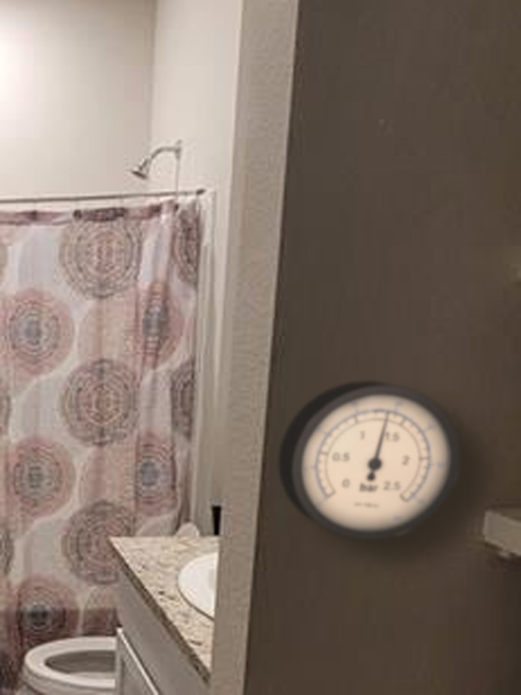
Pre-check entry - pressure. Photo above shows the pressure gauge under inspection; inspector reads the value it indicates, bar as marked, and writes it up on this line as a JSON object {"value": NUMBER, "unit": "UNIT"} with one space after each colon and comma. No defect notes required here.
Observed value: {"value": 1.3, "unit": "bar"}
